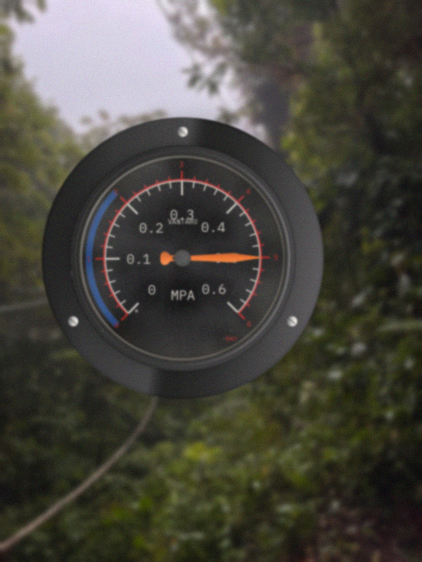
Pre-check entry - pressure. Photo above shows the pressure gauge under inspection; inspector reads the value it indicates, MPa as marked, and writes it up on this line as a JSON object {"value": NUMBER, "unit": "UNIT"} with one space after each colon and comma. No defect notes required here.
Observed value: {"value": 0.5, "unit": "MPa"}
